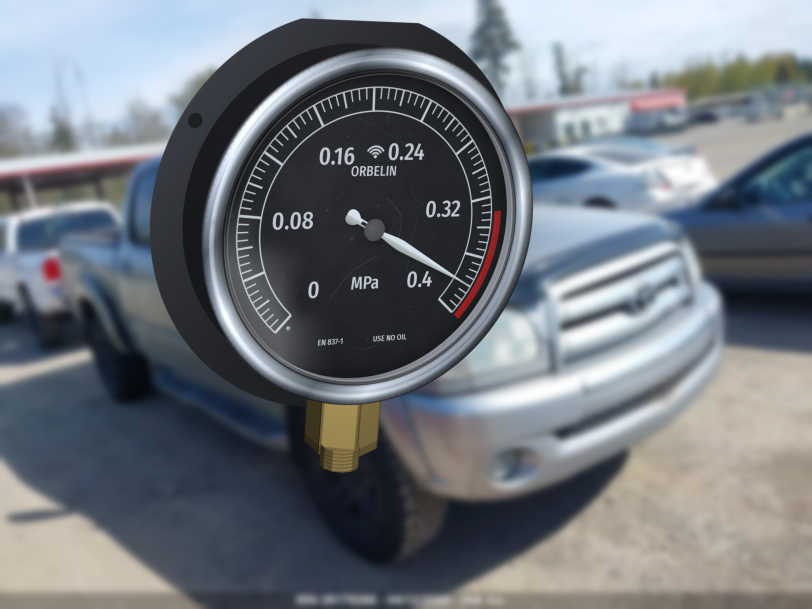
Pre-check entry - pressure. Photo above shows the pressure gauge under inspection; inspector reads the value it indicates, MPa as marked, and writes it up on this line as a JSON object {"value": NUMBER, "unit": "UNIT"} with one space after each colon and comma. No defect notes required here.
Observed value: {"value": 0.38, "unit": "MPa"}
